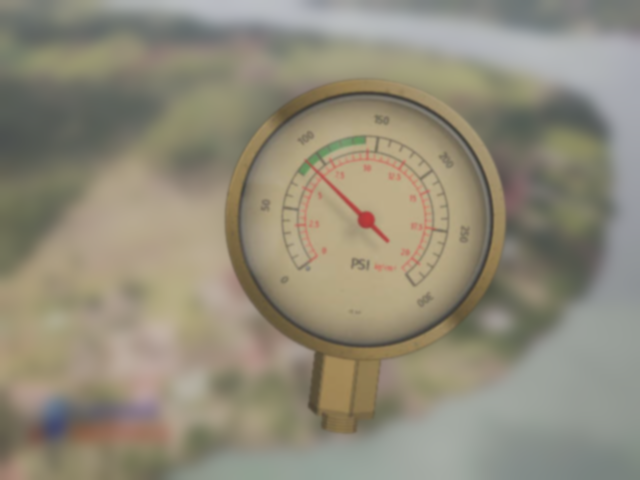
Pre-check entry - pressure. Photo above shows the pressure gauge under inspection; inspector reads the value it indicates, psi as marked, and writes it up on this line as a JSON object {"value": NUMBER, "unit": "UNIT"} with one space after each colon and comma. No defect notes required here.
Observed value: {"value": 90, "unit": "psi"}
